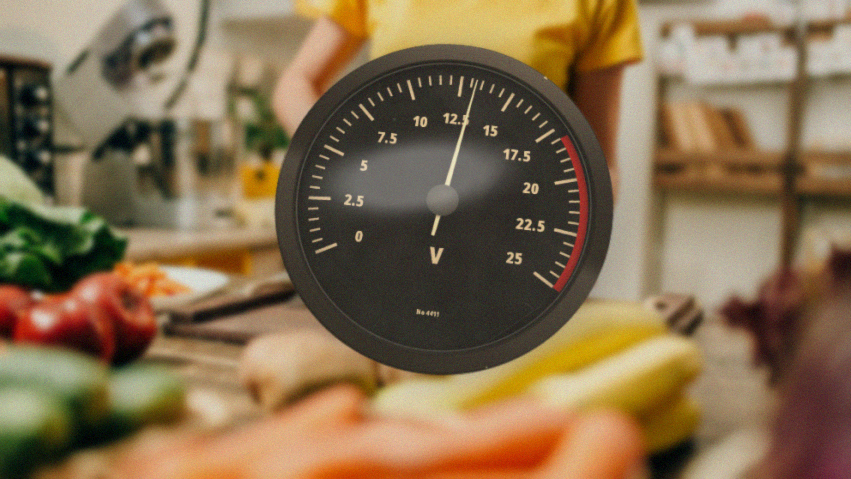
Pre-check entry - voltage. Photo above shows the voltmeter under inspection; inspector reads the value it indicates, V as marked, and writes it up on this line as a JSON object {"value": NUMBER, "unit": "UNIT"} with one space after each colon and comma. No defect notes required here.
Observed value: {"value": 13.25, "unit": "V"}
